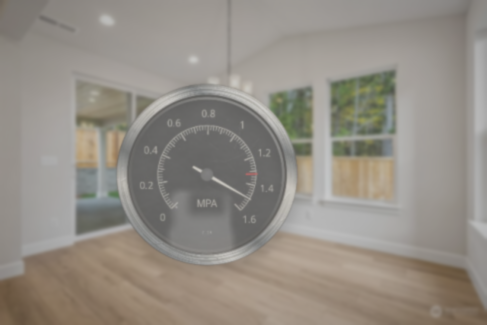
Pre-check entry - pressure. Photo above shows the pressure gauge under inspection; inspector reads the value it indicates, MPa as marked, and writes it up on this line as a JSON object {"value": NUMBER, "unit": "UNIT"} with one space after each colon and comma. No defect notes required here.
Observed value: {"value": 1.5, "unit": "MPa"}
